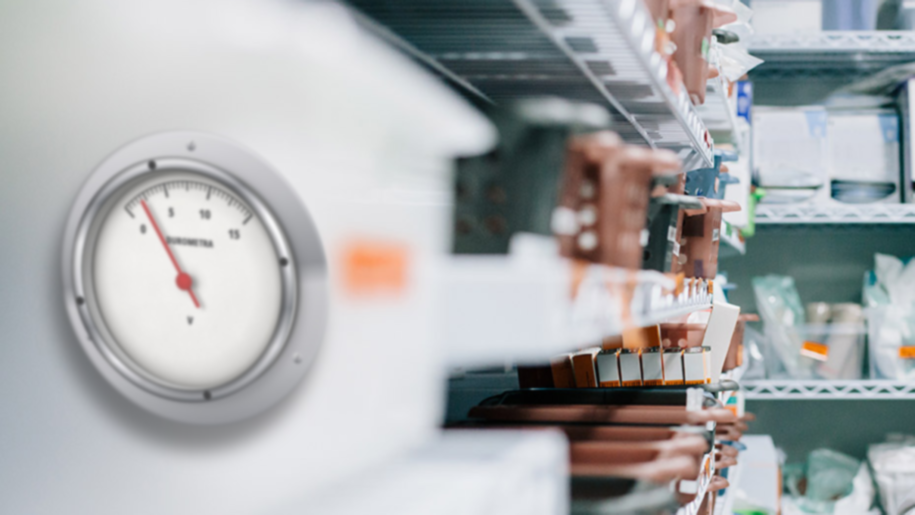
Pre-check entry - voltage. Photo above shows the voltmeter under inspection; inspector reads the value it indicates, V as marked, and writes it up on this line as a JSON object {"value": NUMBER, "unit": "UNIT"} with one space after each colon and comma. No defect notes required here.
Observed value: {"value": 2.5, "unit": "V"}
